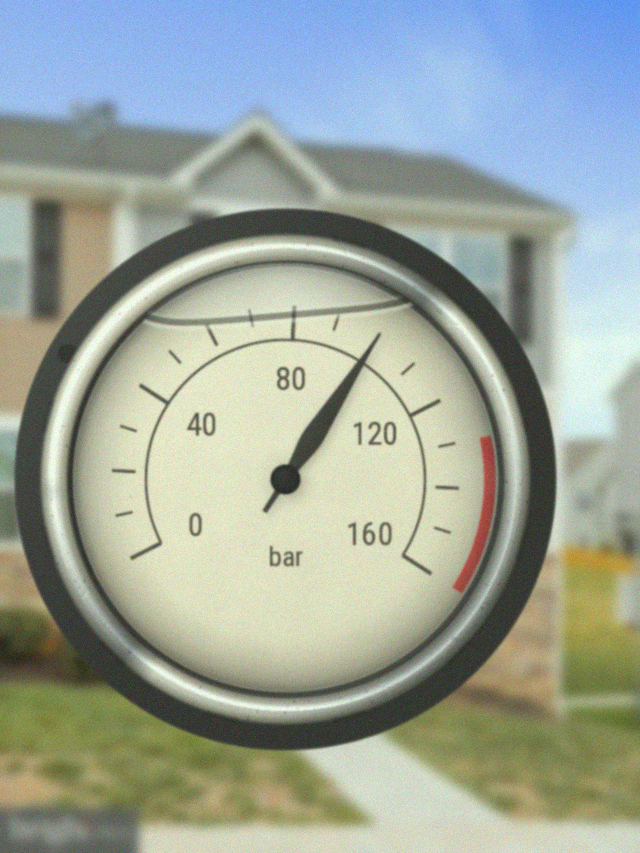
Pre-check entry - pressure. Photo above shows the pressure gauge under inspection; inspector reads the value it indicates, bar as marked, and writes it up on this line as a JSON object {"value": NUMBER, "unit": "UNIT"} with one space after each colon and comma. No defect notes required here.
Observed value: {"value": 100, "unit": "bar"}
